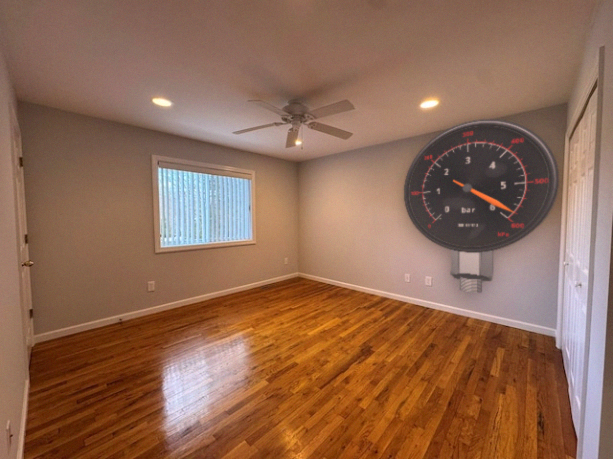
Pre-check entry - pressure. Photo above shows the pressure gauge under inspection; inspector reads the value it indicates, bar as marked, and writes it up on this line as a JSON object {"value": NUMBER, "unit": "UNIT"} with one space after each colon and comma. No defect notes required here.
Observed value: {"value": 5.8, "unit": "bar"}
